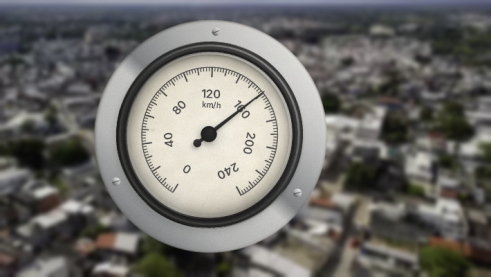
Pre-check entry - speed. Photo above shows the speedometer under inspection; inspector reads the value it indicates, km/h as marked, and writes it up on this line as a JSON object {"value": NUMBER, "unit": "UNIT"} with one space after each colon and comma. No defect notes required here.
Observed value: {"value": 160, "unit": "km/h"}
